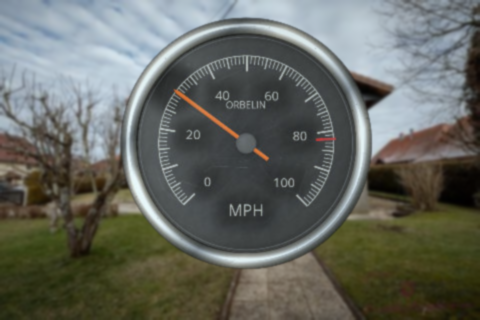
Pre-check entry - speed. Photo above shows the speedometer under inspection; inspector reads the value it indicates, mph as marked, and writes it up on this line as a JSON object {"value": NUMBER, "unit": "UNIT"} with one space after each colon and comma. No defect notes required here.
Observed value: {"value": 30, "unit": "mph"}
